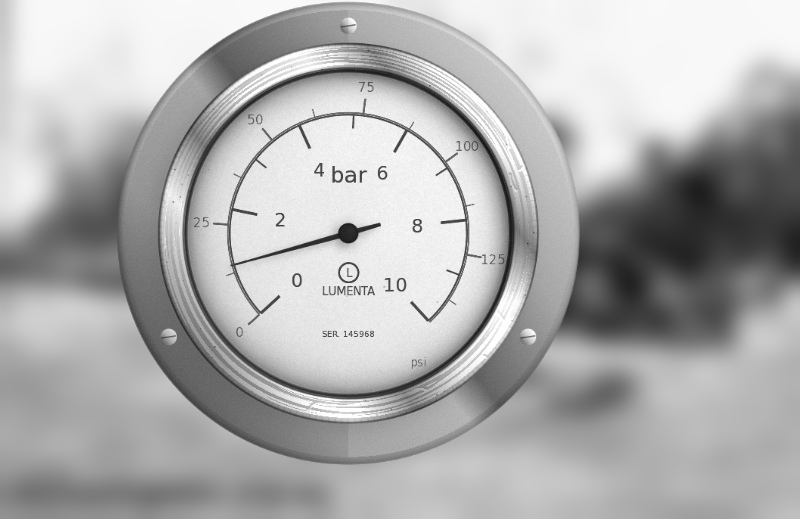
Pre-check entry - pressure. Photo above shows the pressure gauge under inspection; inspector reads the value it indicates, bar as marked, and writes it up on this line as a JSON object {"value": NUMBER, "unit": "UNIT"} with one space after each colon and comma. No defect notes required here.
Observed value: {"value": 1, "unit": "bar"}
